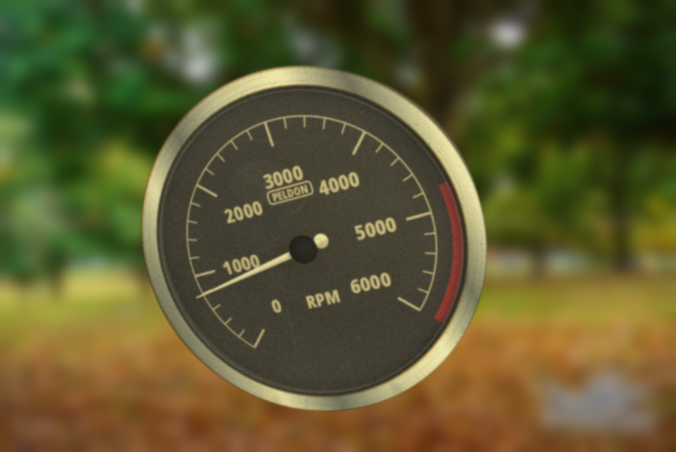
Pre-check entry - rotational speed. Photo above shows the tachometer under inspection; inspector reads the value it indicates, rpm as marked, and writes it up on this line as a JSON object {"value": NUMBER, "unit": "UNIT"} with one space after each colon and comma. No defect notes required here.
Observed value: {"value": 800, "unit": "rpm"}
